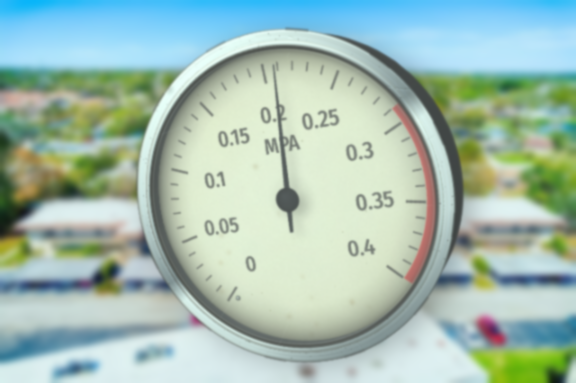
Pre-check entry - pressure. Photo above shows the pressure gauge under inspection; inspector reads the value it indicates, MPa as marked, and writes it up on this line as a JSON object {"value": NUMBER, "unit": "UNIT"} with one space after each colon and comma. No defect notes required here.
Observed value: {"value": 0.21, "unit": "MPa"}
